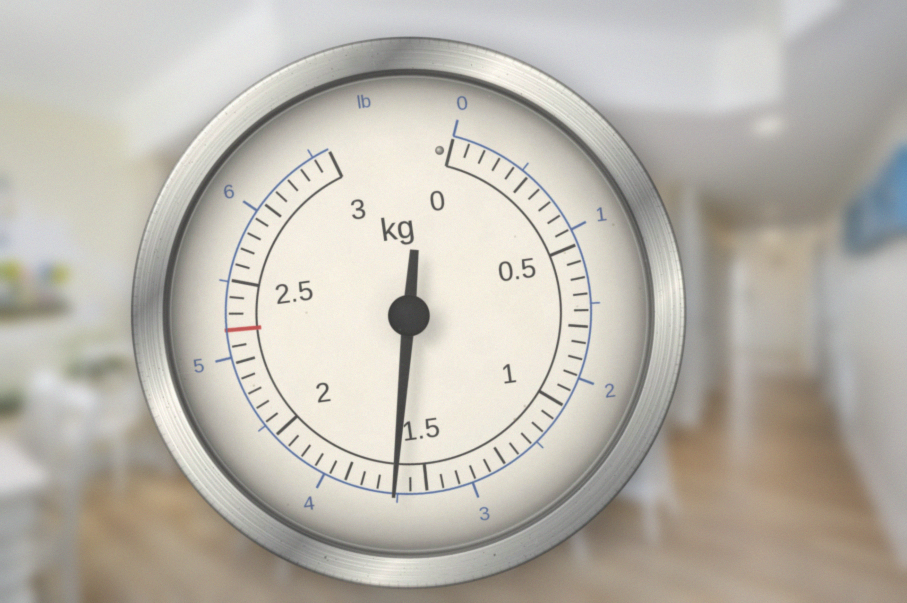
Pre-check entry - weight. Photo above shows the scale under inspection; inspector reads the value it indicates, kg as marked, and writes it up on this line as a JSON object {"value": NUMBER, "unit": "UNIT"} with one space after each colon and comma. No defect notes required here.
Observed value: {"value": 1.6, "unit": "kg"}
